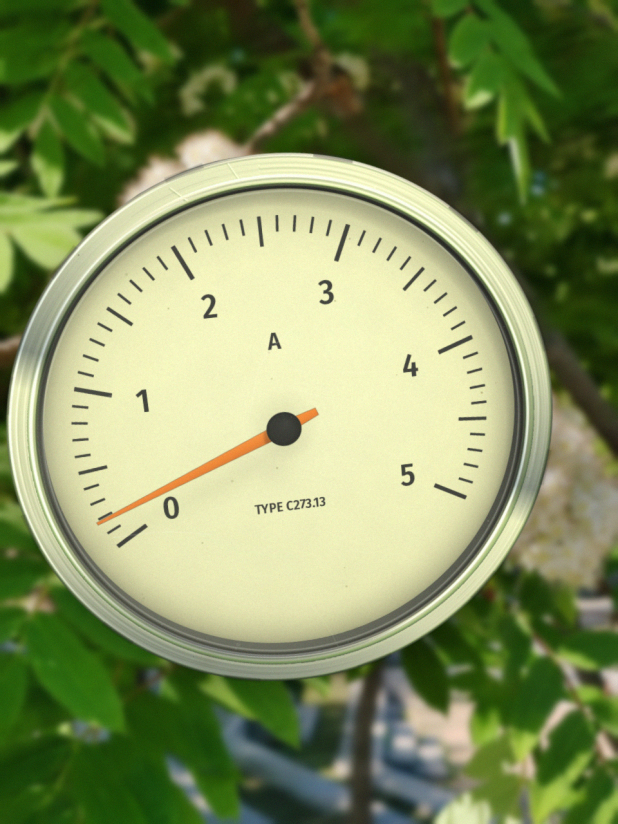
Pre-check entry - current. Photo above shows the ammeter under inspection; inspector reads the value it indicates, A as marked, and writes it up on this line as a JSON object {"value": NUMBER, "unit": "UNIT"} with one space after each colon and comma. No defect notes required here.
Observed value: {"value": 0.2, "unit": "A"}
